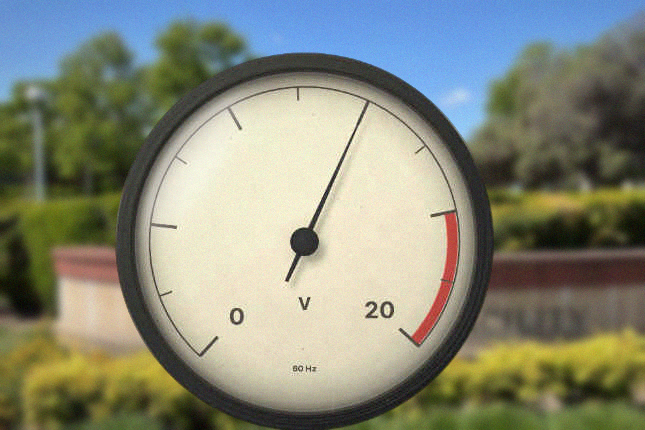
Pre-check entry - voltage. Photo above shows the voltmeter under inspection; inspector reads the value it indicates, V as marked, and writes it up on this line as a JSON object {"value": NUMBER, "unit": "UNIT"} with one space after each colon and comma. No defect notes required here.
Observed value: {"value": 12, "unit": "V"}
